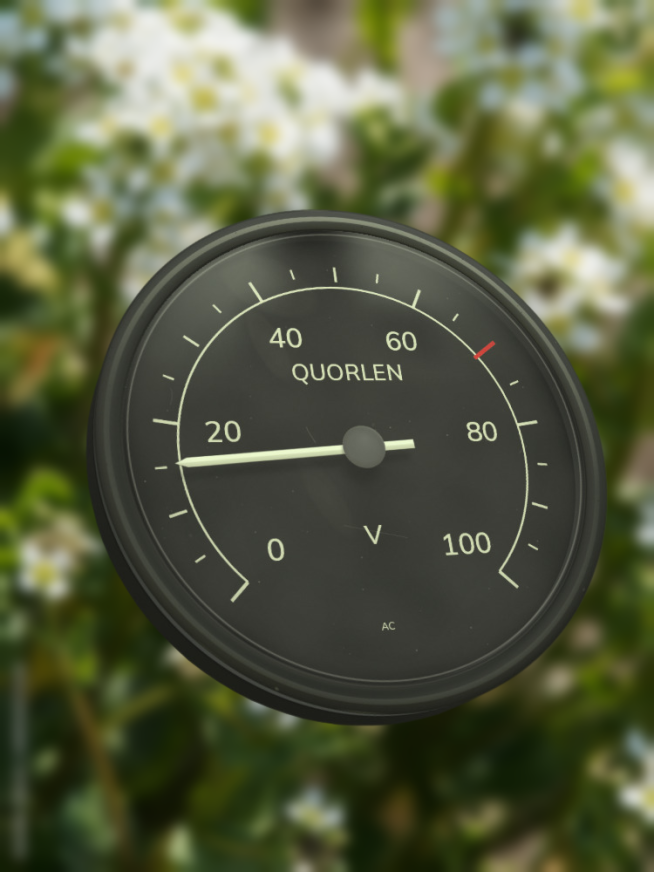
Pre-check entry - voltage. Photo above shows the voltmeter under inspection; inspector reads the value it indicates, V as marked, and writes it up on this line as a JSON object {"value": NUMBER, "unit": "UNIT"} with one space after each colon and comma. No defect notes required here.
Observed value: {"value": 15, "unit": "V"}
